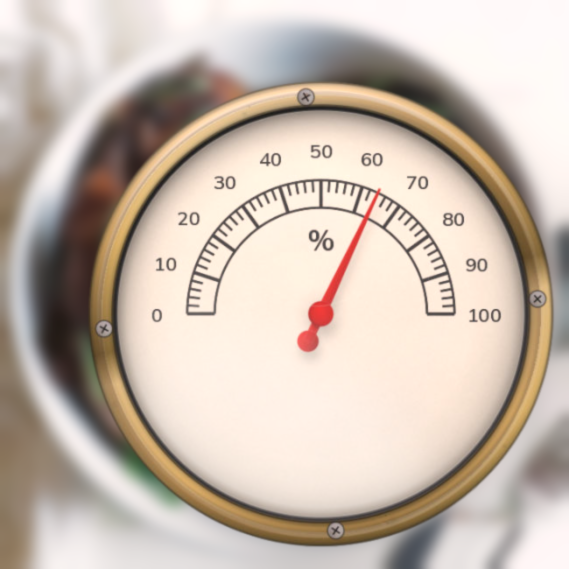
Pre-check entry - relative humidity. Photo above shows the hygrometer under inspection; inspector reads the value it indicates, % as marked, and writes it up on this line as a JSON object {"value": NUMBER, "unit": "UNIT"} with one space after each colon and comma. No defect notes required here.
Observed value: {"value": 64, "unit": "%"}
